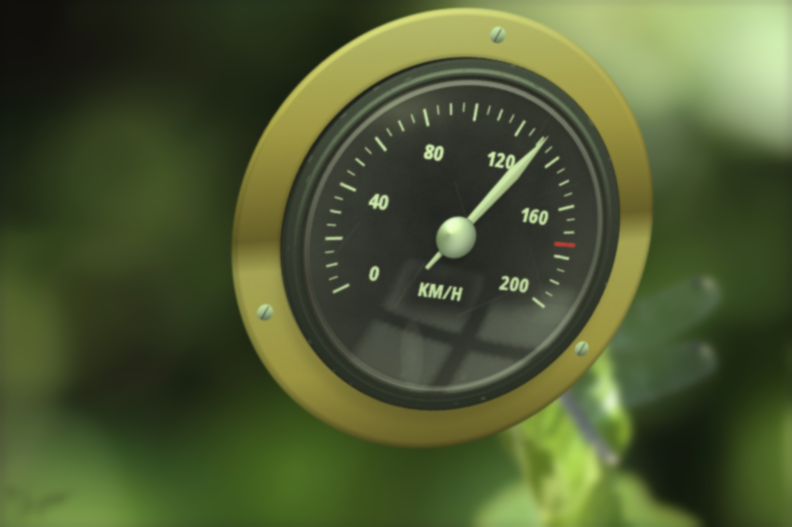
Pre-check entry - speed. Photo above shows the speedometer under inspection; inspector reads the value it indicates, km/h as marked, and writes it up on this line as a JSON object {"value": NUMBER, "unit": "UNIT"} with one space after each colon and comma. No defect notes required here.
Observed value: {"value": 130, "unit": "km/h"}
